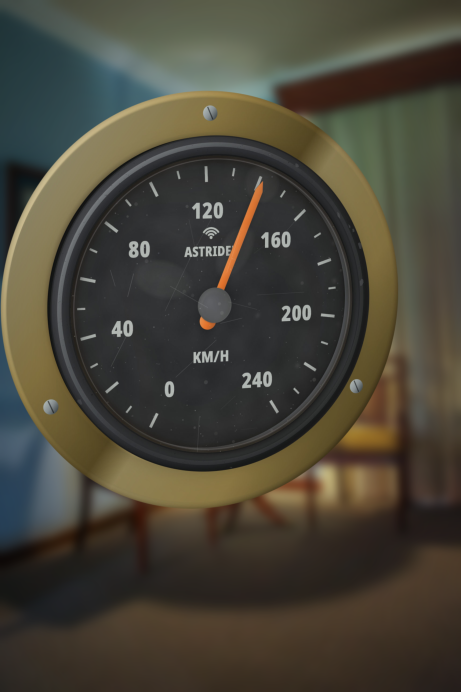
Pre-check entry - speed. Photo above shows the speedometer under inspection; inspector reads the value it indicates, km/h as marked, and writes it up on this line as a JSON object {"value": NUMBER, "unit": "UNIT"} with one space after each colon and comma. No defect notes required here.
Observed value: {"value": 140, "unit": "km/h"}
